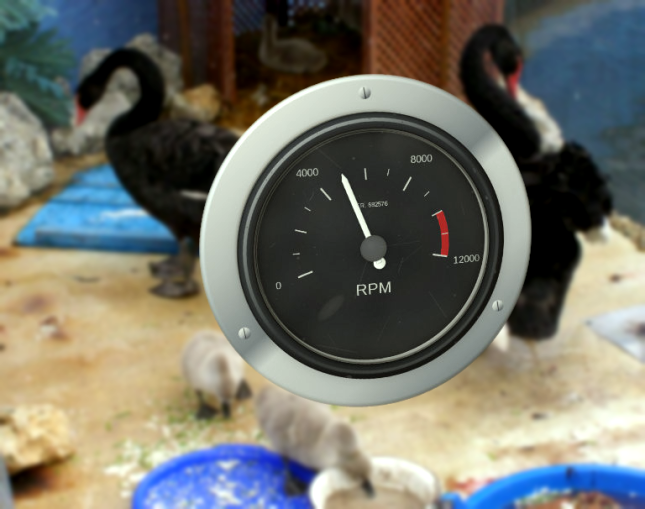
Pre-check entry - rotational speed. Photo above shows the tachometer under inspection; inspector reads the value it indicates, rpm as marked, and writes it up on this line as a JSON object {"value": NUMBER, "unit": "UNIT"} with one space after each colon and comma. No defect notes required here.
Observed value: {"value": 5000, "unit": "rpm"}
